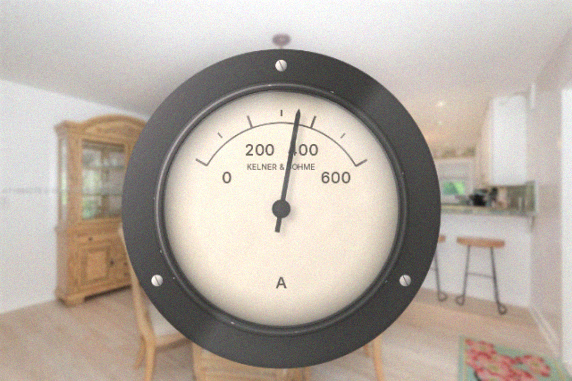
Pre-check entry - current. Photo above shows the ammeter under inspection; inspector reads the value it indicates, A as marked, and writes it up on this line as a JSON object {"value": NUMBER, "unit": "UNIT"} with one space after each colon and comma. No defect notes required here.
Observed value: {"value": 350, "unit": "A"}
